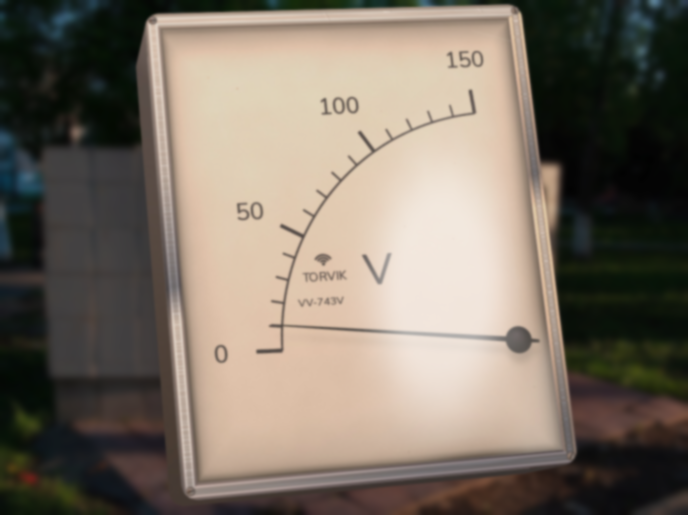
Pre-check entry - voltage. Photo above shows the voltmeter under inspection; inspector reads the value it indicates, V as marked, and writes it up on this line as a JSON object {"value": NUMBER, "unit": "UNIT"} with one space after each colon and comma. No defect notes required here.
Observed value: {"value": 10, "unit": "V"}
